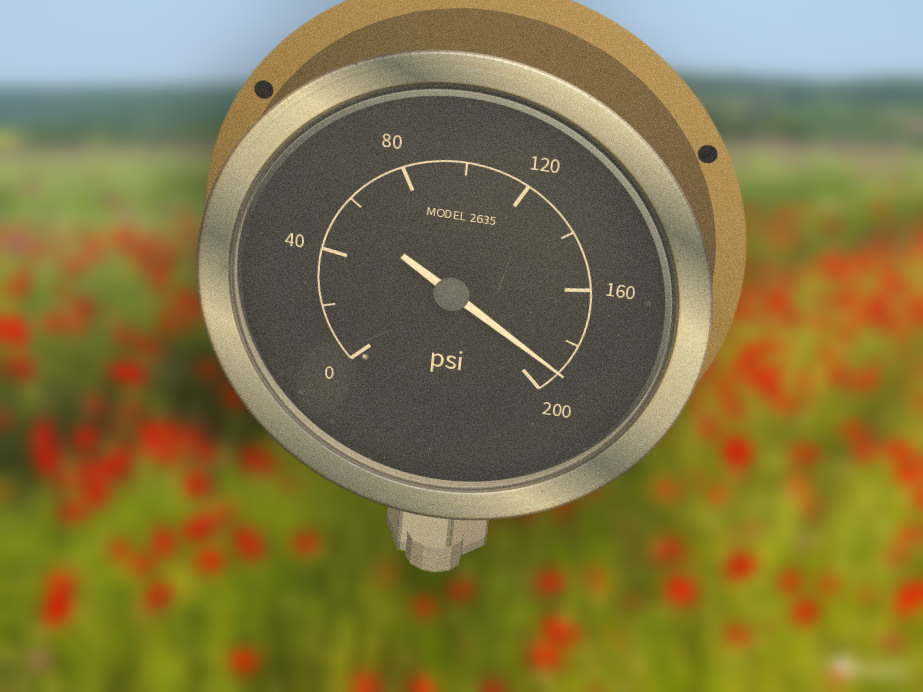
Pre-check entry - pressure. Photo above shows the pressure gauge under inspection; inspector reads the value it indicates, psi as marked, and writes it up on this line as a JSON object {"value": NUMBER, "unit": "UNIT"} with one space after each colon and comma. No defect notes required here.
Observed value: {"value": 190, "unit": "psi"}
